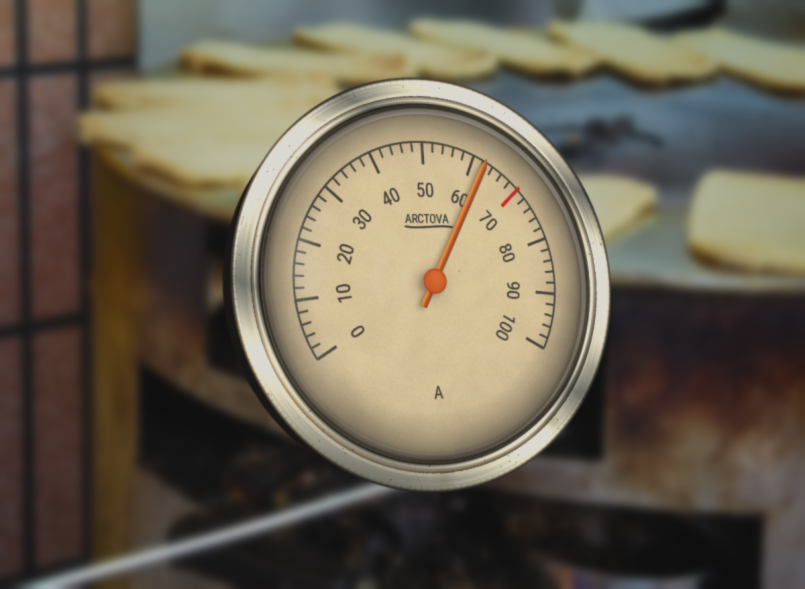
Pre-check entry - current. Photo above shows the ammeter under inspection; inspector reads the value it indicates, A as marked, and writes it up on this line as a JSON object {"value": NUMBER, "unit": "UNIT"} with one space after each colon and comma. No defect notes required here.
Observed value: {"value": 62, "unit": "A"}
